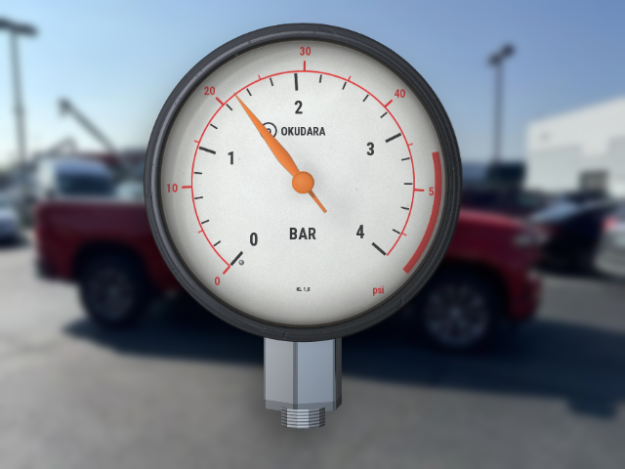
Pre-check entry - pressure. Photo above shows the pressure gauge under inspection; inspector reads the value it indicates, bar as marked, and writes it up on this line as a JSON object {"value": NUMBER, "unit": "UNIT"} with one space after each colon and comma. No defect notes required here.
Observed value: {"value": 1.5, "unit": "bar"}
